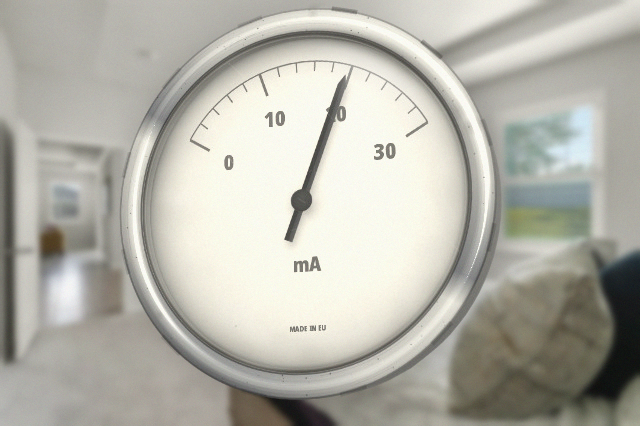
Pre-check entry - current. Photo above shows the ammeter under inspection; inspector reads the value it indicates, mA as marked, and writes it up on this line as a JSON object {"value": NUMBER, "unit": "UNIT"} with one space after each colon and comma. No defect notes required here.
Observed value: {"value": 20, "unit": "mA"}
